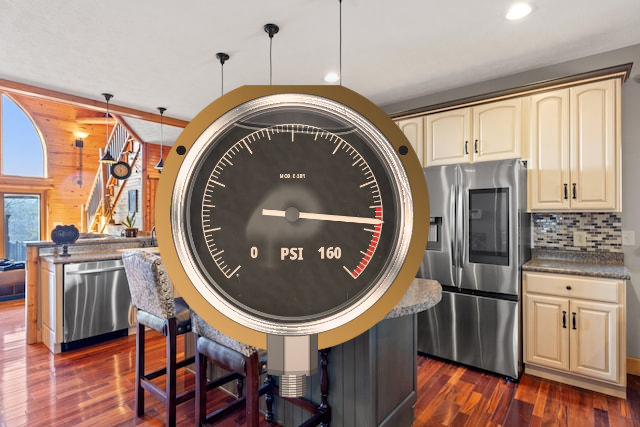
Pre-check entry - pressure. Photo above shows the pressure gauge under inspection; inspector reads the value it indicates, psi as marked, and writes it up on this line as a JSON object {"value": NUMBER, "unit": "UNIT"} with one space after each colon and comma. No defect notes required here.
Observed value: {"value": 136, "unit": "psi"}
